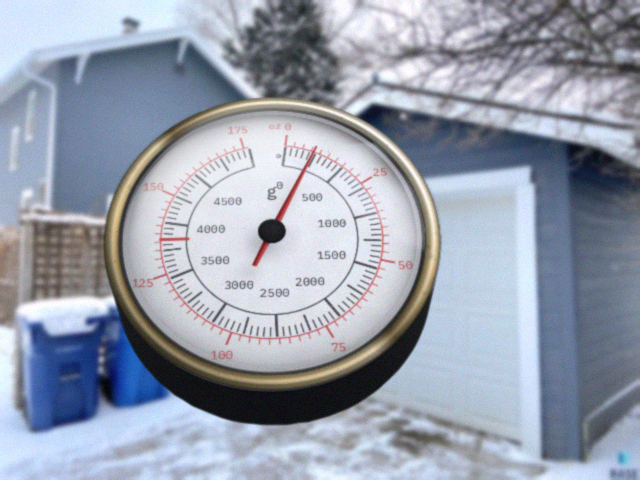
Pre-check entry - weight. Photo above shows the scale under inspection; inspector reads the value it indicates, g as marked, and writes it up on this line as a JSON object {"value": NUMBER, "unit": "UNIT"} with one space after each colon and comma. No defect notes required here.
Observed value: {"value": 250, "unit": "g"}
